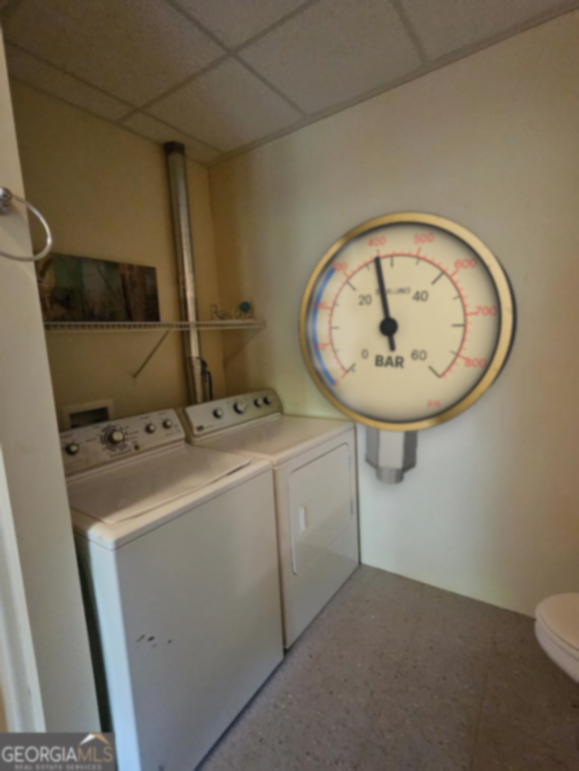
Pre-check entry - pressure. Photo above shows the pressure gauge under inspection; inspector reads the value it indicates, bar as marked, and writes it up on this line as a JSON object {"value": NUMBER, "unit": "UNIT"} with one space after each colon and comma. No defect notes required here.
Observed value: {"value": 27.5, "unit": "bar"}
